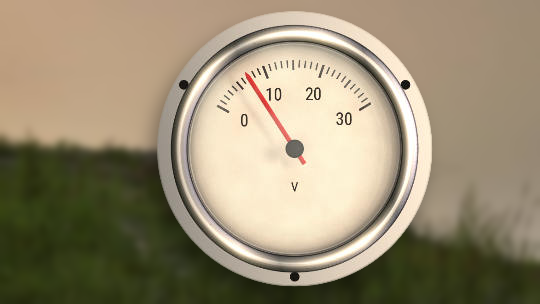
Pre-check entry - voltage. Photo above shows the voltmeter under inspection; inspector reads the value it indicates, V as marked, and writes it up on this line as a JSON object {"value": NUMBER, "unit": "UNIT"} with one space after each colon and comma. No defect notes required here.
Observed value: {"value": 7, "unit": "V"}
